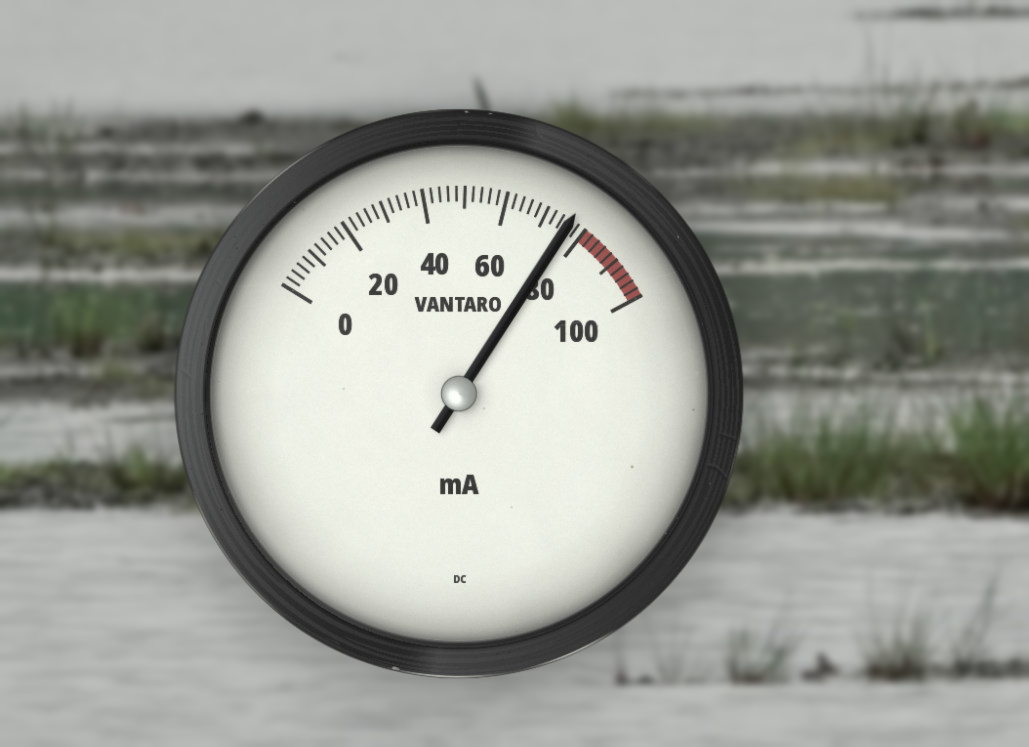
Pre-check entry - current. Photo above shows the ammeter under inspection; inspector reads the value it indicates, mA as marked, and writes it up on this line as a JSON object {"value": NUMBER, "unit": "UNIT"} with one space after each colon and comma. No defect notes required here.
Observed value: {"value": 76, "unit": "mA"}
